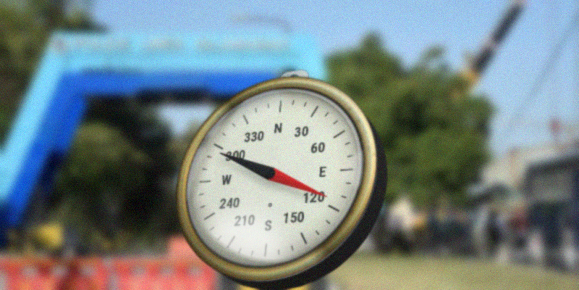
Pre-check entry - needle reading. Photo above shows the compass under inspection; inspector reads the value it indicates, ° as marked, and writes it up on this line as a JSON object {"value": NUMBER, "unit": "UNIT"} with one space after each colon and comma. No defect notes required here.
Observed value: {"value": 115, "unit": "°"}
